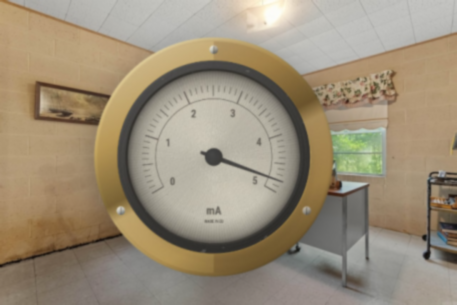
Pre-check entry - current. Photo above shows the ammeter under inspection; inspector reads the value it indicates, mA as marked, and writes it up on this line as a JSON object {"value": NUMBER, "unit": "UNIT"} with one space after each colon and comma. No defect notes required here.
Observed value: {"value": 4.8, "unit": "mA"}
